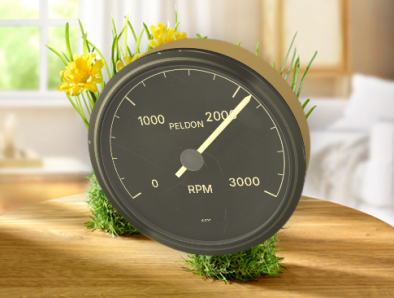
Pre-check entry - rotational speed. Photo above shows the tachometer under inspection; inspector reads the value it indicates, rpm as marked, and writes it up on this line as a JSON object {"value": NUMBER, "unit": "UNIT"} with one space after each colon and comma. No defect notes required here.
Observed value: {"value": 2100, "unit": "rpm"}
